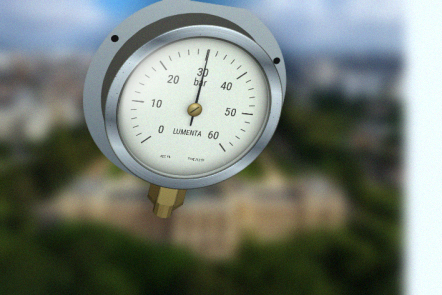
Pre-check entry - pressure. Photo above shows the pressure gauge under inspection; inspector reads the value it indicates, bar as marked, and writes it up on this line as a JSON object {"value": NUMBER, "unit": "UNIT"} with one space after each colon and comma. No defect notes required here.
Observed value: {"value": 30, "unit": "bar"}
